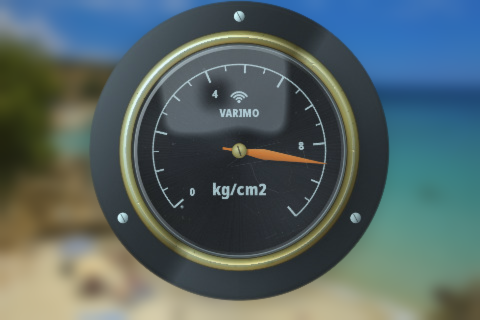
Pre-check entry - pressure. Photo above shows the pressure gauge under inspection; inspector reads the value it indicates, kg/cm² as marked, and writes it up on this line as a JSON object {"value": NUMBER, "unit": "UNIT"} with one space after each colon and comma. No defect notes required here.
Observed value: {"value": 8.5, "unit": "kg/cm²"}
